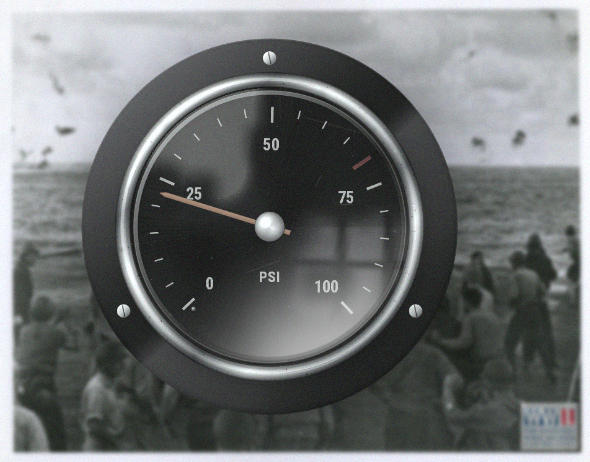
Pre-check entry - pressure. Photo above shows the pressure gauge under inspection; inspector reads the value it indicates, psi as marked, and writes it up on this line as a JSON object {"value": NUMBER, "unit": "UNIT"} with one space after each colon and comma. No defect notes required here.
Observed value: {"value": 22.5, "unit": "psi"}
